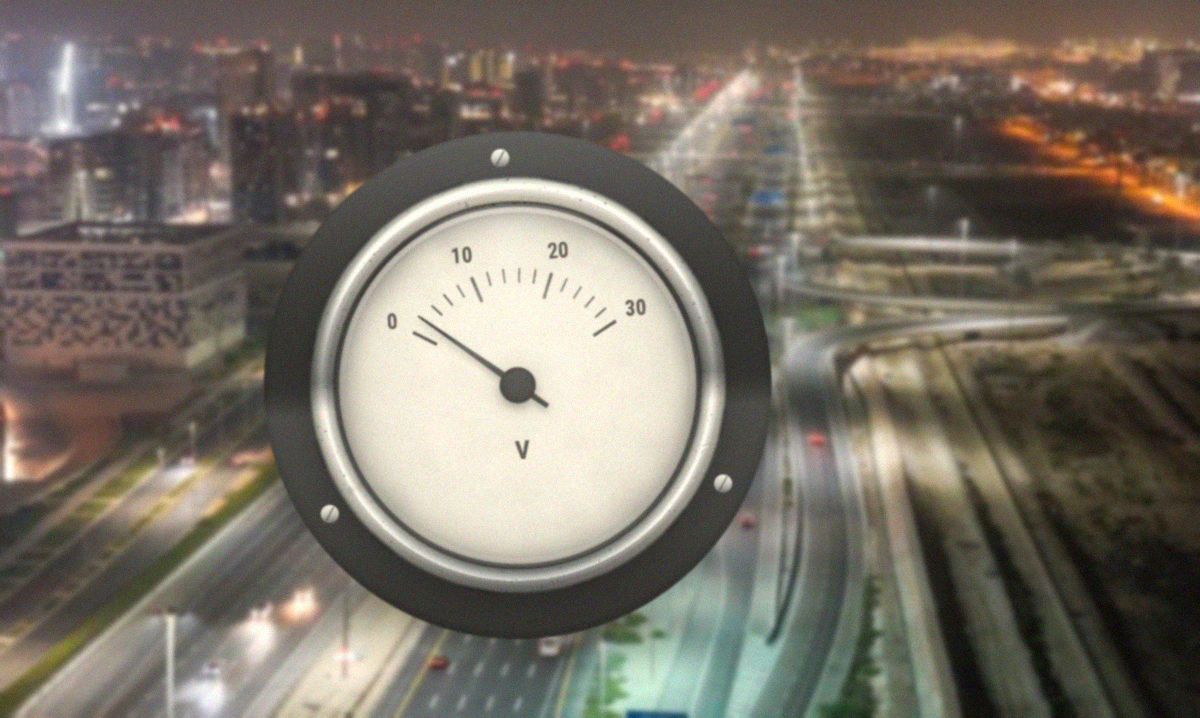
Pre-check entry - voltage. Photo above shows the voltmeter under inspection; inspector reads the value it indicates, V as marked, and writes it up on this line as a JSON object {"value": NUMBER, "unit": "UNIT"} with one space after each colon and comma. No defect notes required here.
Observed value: {"value": 2, "unit": "V"}
